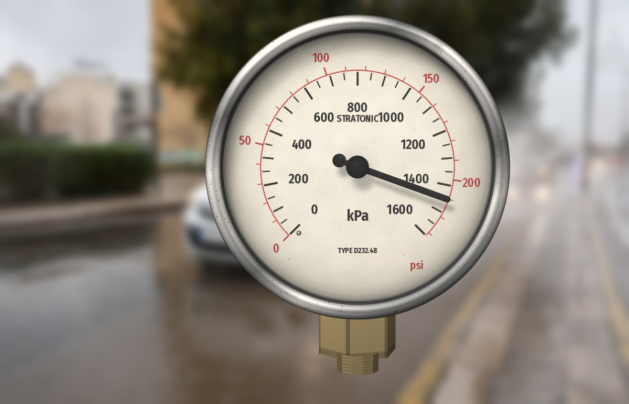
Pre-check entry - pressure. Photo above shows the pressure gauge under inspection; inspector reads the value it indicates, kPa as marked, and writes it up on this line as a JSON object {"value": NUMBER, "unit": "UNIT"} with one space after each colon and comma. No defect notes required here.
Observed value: {"value": 1450, "unit": "kPa"}
